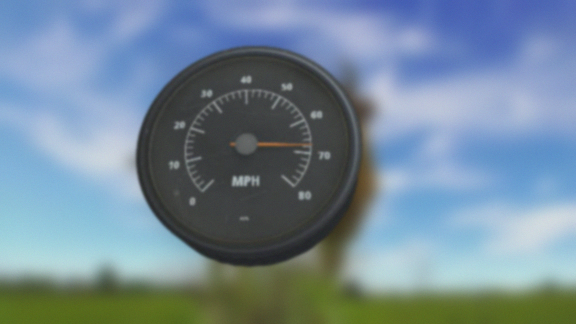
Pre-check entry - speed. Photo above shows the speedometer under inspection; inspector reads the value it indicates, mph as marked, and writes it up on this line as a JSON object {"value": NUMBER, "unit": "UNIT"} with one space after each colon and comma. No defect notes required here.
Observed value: {"value": 68, "unit": "mph"}
